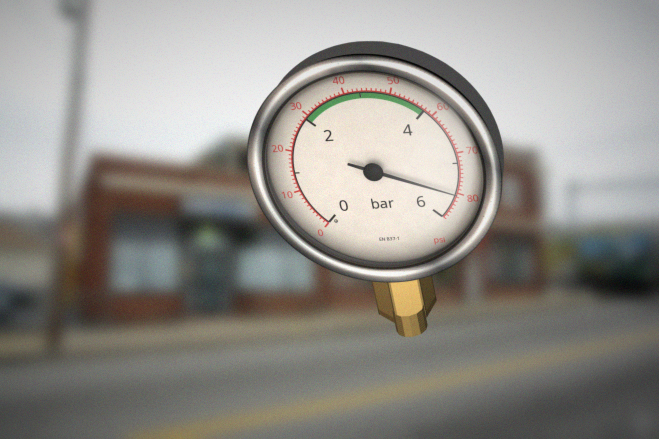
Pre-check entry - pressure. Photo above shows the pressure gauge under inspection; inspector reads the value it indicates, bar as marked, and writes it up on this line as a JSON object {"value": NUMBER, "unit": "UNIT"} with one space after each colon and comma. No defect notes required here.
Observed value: {"value": 5.5, "unit": "bar"}
